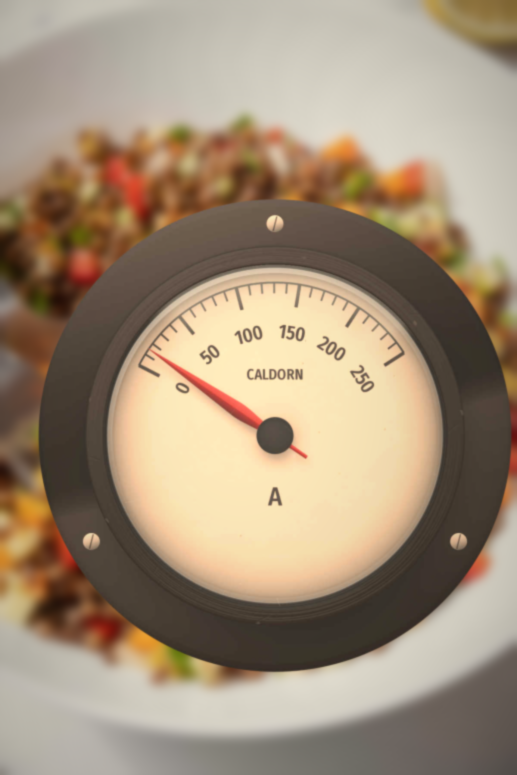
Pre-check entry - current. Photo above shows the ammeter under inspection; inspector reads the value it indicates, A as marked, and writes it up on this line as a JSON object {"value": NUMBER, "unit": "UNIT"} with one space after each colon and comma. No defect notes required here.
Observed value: {"value": 15, "unit": "A"}
